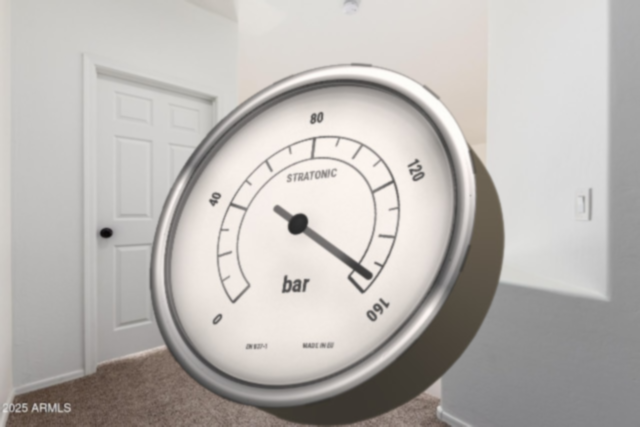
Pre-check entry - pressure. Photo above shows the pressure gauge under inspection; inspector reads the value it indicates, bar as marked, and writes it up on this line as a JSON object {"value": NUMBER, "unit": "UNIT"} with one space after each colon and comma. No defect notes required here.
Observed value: {"value": 155, "unit": "bar"}
